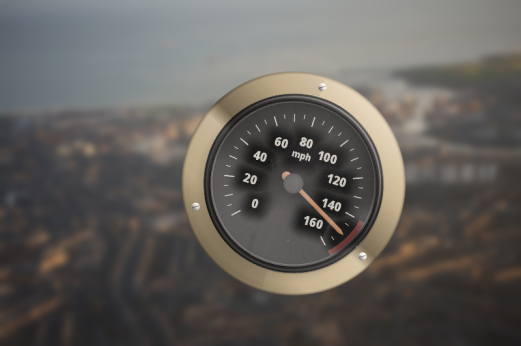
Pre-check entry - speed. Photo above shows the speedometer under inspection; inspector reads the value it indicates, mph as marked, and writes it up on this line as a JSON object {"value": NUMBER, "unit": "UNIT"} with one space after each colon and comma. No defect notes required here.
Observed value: {"value": 150, "unit": "mph"}
